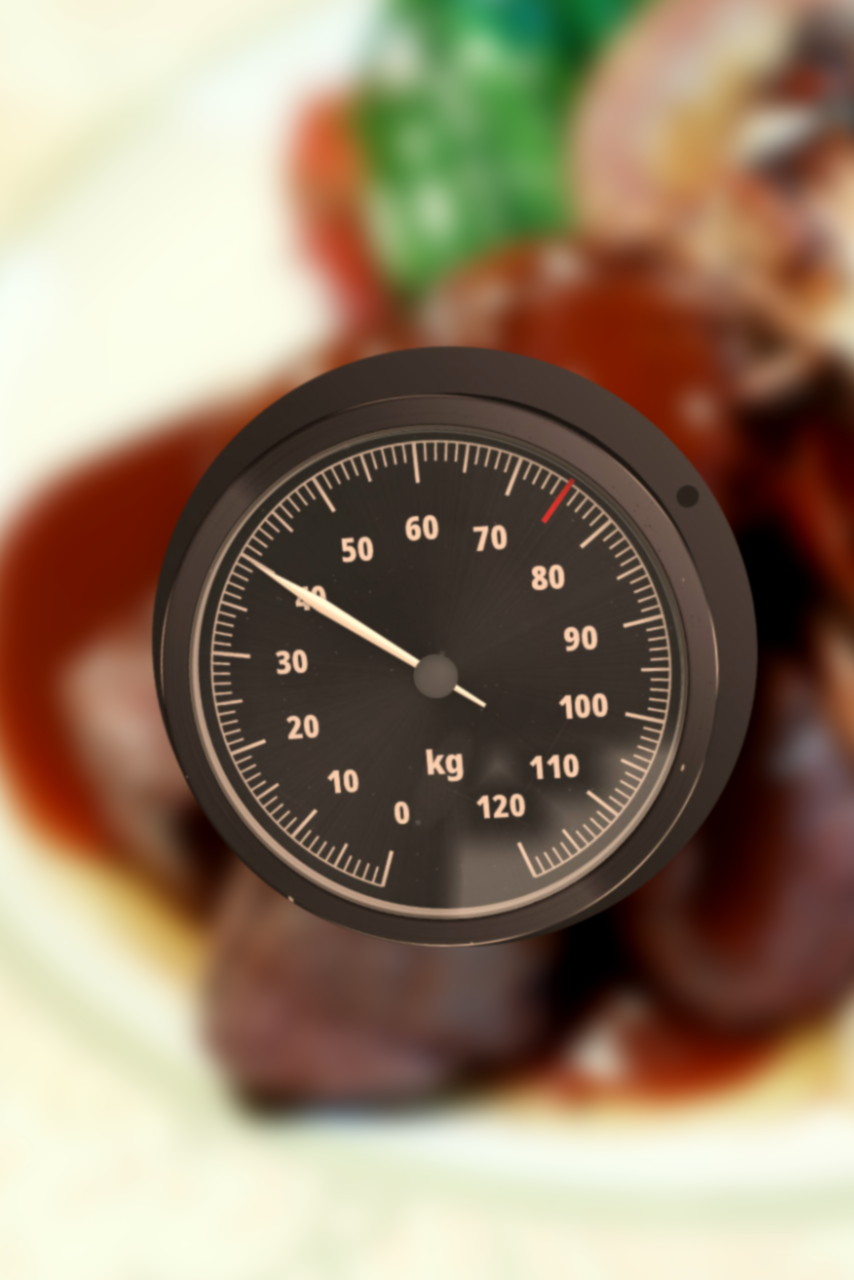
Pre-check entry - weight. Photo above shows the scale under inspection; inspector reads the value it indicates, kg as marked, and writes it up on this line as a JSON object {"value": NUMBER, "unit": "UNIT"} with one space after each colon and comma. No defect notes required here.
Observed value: {"value": 40, "unit": "kg"}
